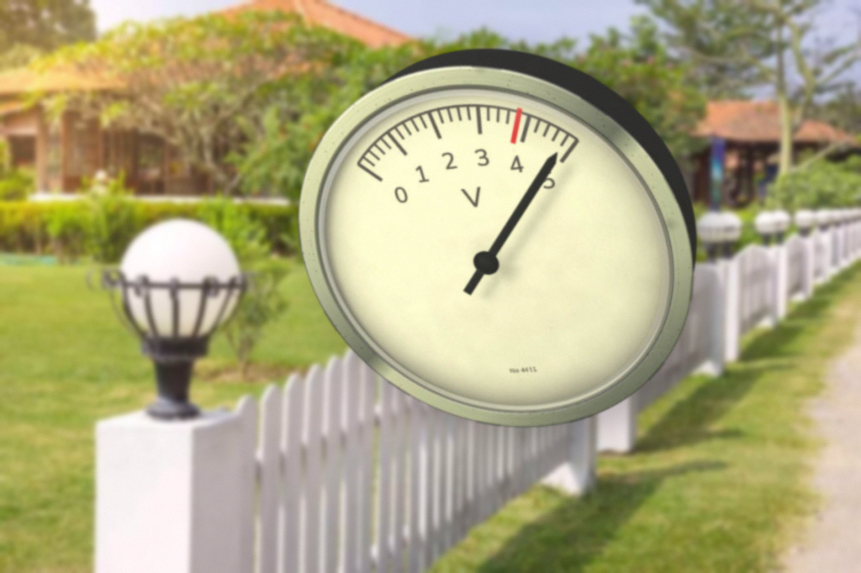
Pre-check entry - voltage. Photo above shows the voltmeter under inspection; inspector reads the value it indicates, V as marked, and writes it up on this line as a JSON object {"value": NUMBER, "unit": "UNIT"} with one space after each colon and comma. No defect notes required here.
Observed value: {"value": 4.8, "unit": "V"}
